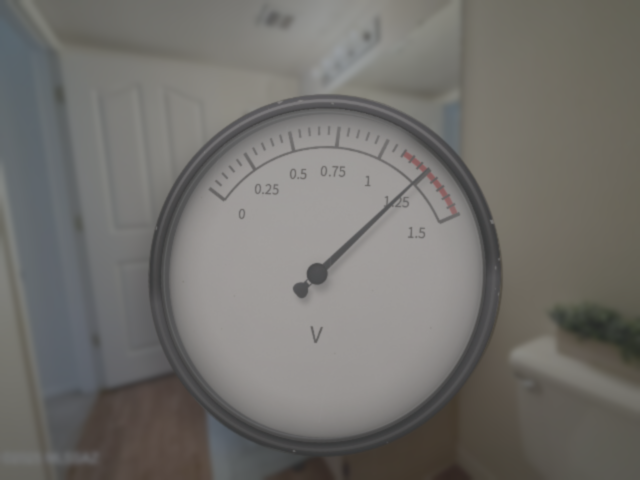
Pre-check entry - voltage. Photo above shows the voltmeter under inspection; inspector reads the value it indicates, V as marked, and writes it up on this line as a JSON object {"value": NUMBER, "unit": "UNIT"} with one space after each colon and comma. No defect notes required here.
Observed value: {"value": 1.25, "unit": "V"}
